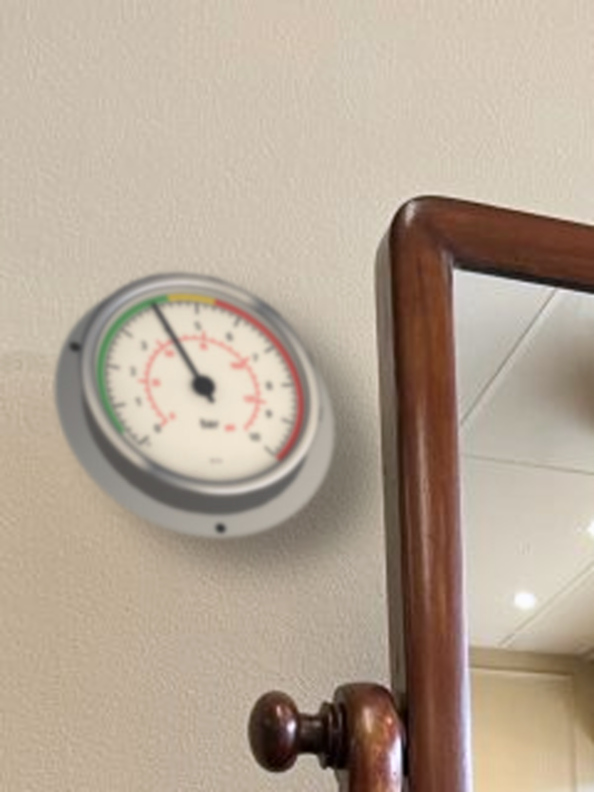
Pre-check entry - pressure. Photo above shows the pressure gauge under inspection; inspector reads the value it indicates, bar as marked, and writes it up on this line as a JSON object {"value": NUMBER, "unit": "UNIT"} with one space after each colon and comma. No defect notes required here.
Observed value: {"value": 4, "unit": "bar"}
